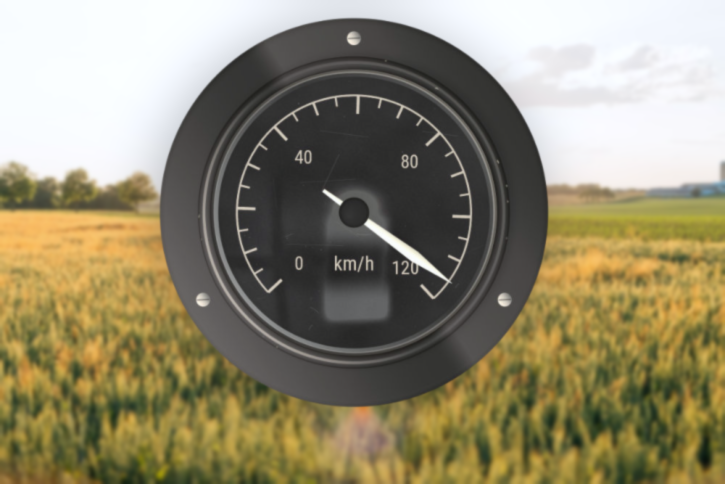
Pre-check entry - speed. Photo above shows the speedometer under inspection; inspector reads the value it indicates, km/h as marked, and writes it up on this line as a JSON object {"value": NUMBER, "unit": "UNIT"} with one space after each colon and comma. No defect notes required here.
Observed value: {"value": 115, "unit": "km/h"}
